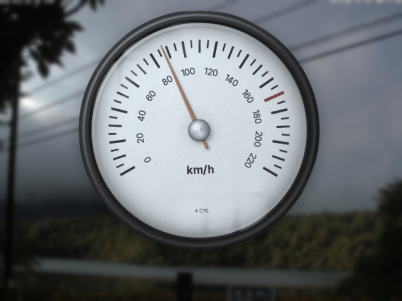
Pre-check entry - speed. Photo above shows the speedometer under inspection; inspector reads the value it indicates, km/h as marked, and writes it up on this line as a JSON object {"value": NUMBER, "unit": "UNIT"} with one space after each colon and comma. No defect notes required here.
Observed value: {"value": 87.5, "unit": "km/h"}
